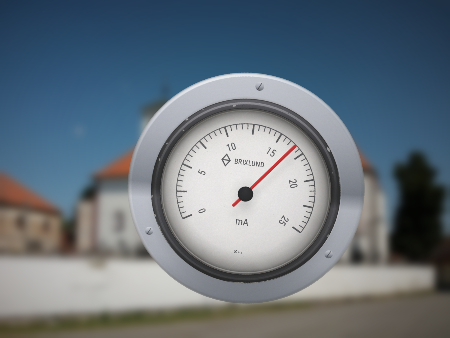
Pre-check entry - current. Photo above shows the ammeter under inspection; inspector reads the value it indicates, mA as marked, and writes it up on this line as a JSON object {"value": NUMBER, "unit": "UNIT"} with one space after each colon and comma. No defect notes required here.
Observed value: {"value": 16.5, "unit": "mA"}
